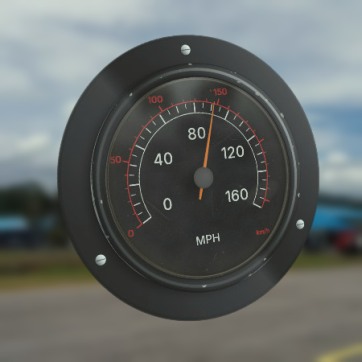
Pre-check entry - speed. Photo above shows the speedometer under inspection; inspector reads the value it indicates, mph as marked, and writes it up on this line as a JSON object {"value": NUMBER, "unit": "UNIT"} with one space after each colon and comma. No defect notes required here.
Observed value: {"value": 90, "unit": "mph"}
